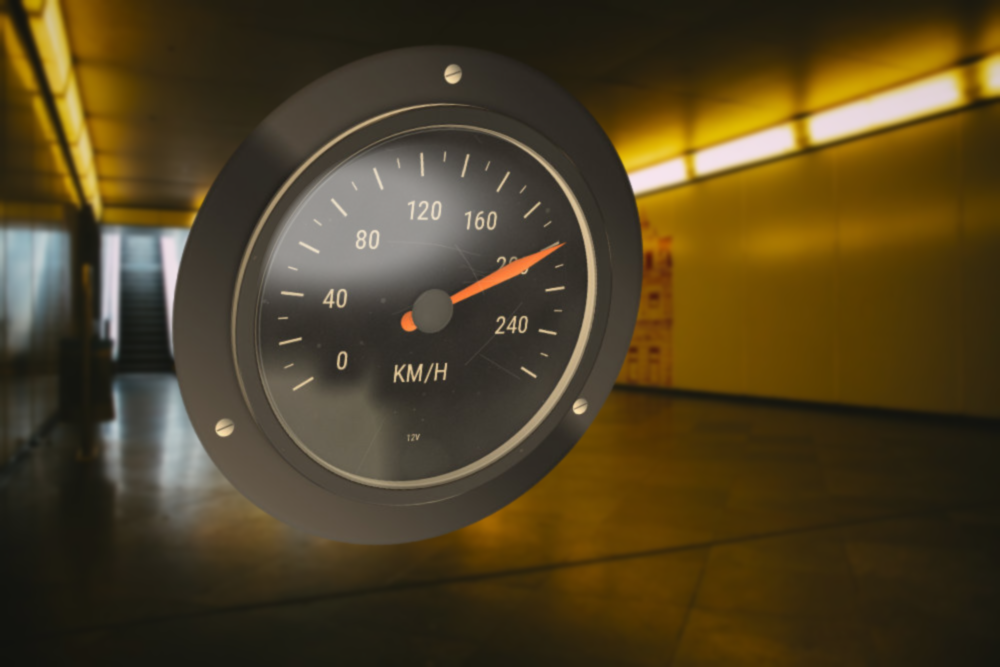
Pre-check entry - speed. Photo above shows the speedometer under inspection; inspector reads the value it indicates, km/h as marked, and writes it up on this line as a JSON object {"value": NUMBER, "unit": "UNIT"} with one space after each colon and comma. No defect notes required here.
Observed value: {"value": 200, "unit": "km/h"}
